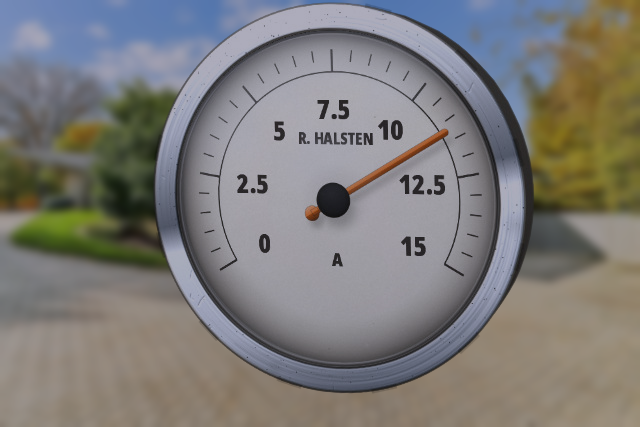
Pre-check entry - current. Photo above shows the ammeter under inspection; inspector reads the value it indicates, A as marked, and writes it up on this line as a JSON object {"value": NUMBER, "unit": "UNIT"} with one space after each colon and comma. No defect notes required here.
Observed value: {"value": 11.25, "unit": "A"}
